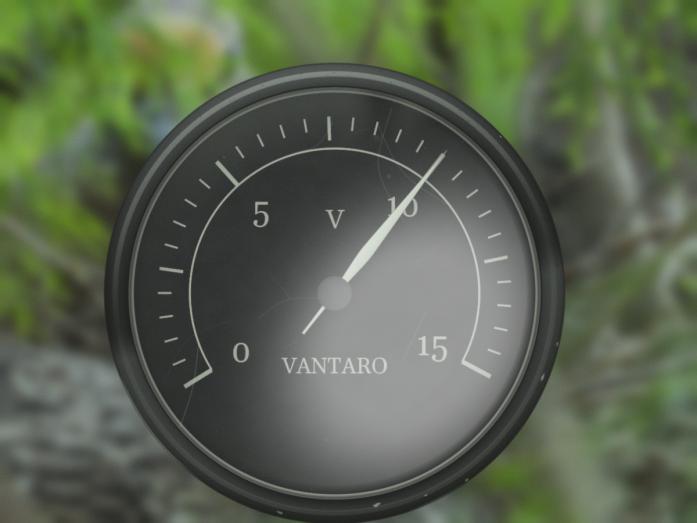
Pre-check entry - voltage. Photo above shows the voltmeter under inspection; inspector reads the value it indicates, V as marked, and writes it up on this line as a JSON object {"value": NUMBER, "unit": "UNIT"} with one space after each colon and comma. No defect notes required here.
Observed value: {"value": 10, "unit": "V"}
